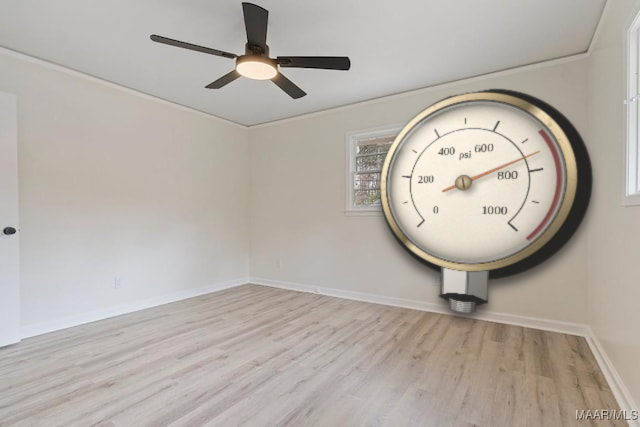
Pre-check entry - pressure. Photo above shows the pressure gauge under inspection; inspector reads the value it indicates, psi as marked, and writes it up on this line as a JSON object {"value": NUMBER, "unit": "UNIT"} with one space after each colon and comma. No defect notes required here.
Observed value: {"value": 750, "unit": "psi"}
